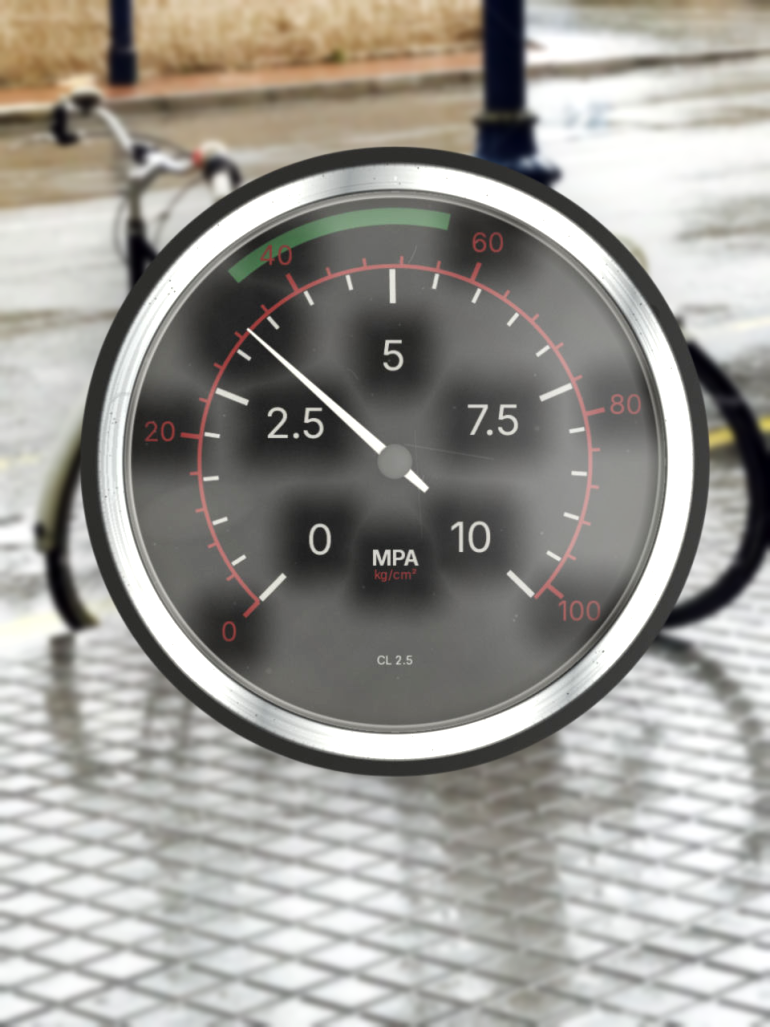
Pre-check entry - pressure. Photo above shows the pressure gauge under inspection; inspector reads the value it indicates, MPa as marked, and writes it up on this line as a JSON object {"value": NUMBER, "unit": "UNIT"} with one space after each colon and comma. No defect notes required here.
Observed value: {"value": 3.25, "unit": "MPa"}
